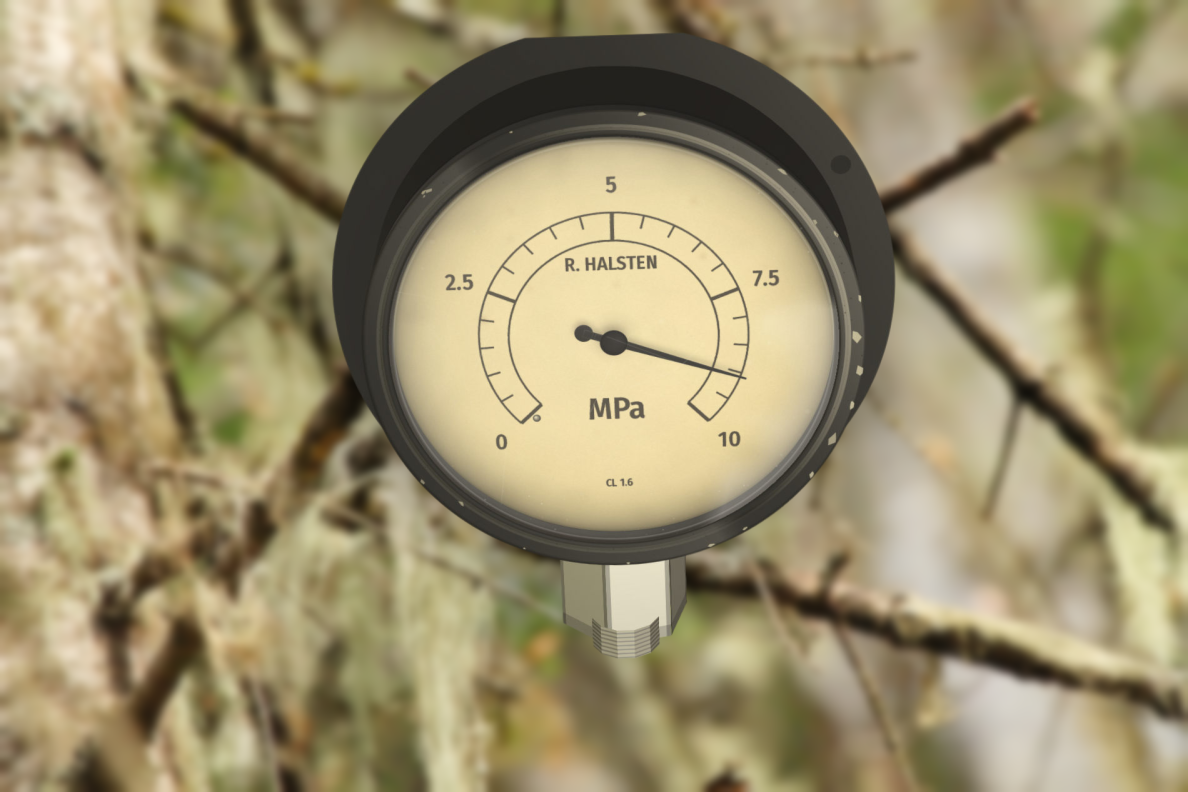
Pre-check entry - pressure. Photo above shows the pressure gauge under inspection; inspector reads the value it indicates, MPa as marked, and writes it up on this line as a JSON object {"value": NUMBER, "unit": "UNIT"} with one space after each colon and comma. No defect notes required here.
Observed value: {"value": 9, "unit": "MPa"}
